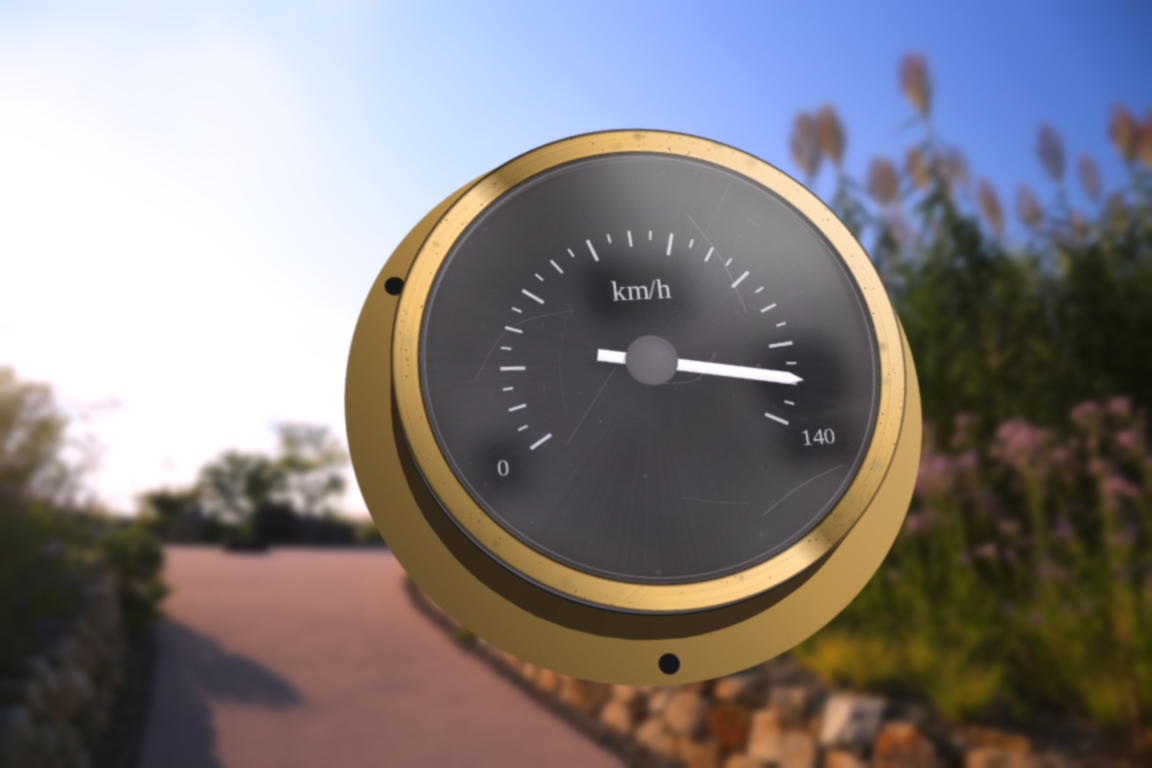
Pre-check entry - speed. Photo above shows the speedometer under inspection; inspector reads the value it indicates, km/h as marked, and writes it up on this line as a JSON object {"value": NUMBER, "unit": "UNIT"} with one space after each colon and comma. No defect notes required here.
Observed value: {"value": 130, "unit": "km/h"}
